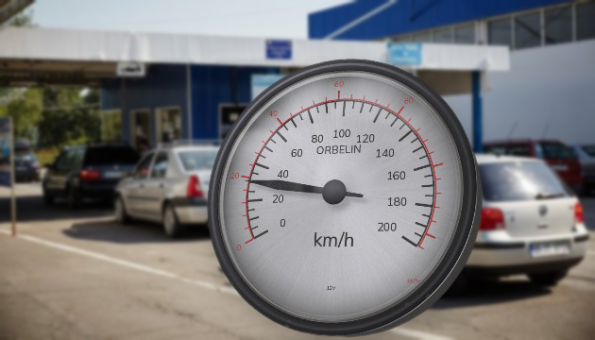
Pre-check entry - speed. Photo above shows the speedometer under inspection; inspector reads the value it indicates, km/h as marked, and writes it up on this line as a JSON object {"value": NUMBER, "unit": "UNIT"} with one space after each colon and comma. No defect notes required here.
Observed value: {"value": 30, "unit": "km/h"}
